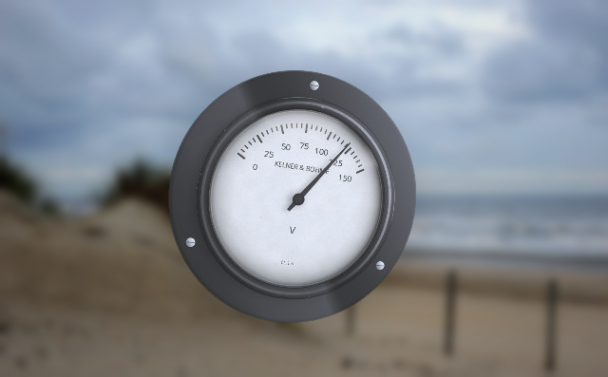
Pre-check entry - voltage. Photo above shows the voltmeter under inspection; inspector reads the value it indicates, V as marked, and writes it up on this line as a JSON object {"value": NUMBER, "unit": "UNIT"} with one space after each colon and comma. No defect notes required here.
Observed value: {"value": 120, "unit": "V"}
